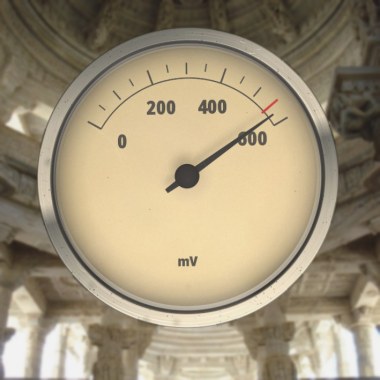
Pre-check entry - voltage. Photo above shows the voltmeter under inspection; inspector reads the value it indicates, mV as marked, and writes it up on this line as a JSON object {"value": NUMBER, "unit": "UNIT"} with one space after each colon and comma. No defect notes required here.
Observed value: {"value": 575, "unit": "mV"}
